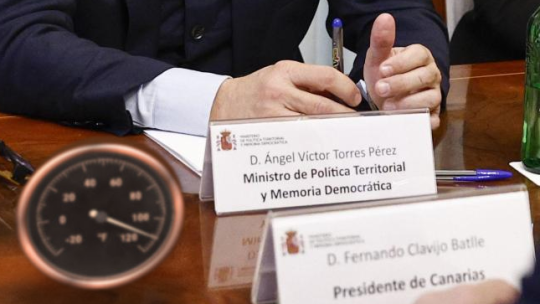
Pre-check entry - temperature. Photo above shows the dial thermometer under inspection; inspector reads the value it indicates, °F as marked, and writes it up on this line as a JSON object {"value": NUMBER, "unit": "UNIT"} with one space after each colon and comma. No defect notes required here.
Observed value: {"value": 110, "unit": "°F"}
